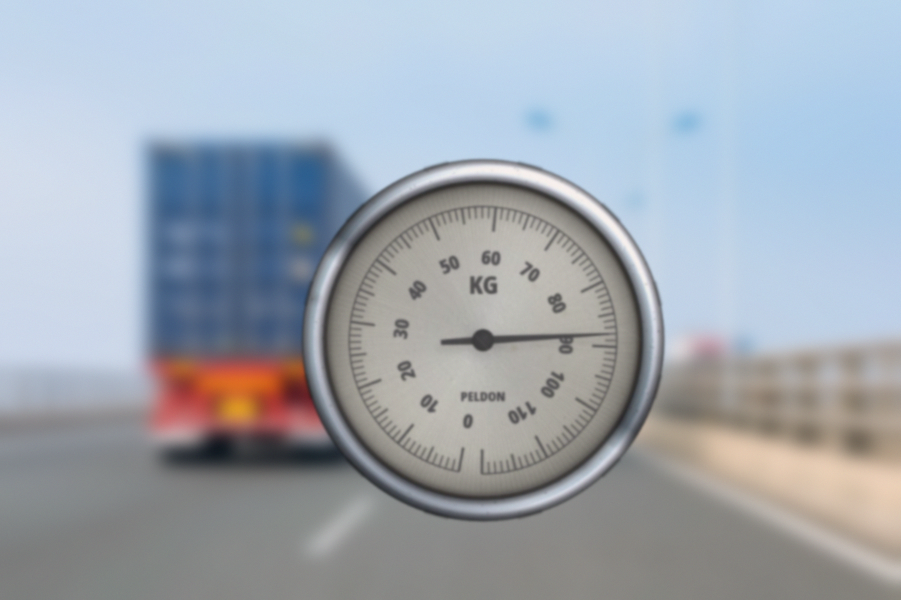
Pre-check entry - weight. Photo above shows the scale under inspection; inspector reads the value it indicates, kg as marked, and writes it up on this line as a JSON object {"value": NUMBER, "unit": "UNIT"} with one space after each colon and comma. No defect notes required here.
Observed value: {"value": 88, "unit": "kg"}
